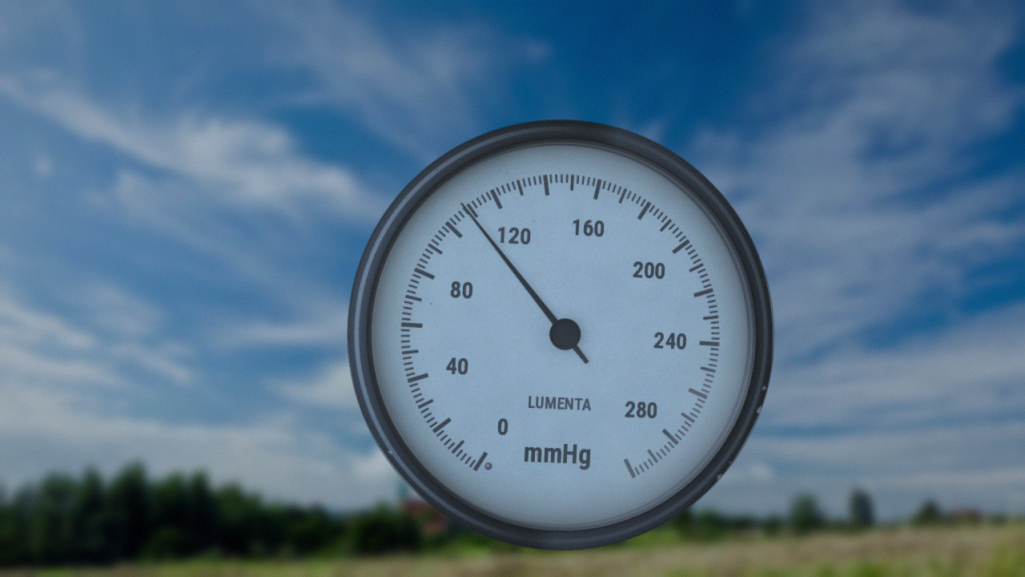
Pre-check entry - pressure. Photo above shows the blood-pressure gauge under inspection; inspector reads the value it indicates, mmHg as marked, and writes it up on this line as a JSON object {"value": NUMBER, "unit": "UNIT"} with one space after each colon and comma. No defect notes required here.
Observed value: {"value": 108, "unit": "mmHg"}
